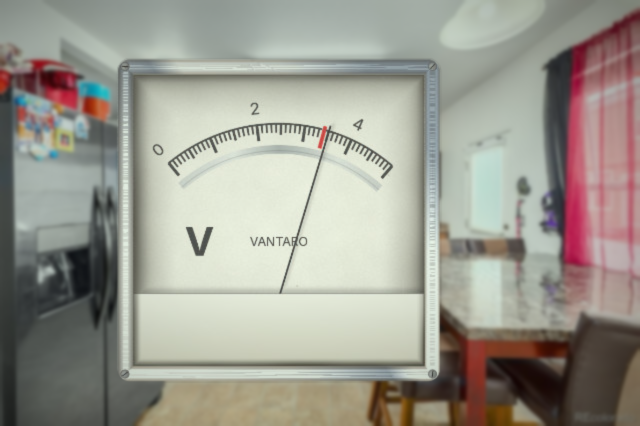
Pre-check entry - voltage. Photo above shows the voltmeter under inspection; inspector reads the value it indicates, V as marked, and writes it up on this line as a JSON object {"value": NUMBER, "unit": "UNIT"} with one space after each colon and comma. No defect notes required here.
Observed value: {"value": 3.5, "unit": "V"}
